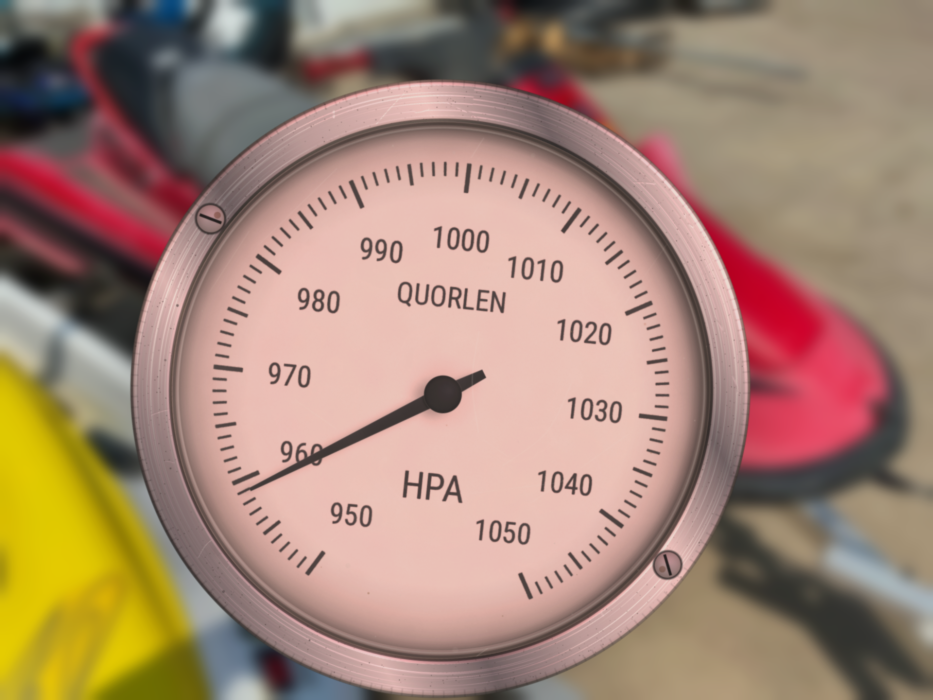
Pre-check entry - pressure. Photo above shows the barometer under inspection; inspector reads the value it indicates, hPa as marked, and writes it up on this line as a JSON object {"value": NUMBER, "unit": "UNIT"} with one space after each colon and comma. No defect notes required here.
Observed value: {"value": 959, "unit": "hPa"}
